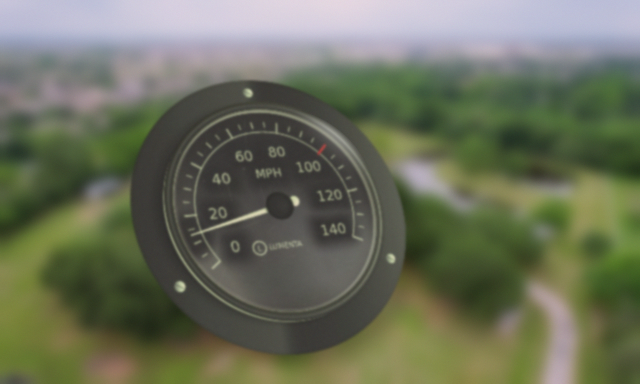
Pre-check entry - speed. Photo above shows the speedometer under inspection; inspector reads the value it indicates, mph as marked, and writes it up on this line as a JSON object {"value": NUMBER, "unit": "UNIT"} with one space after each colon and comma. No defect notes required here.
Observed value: {"value": 12.5, "unit": "mph"}
